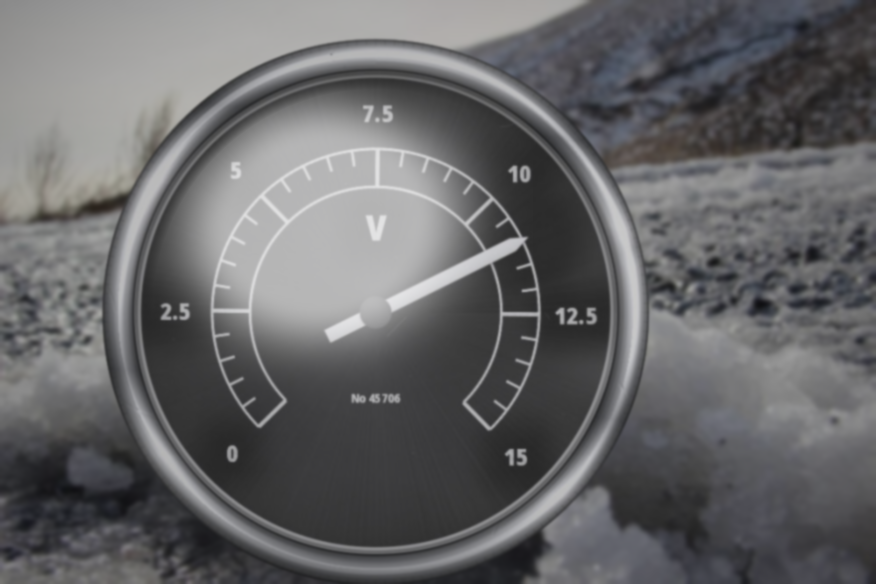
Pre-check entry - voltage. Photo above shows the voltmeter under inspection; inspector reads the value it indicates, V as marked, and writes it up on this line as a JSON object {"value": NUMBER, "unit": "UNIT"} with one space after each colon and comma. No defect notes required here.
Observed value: {"value": 11, "unit": "V"}
